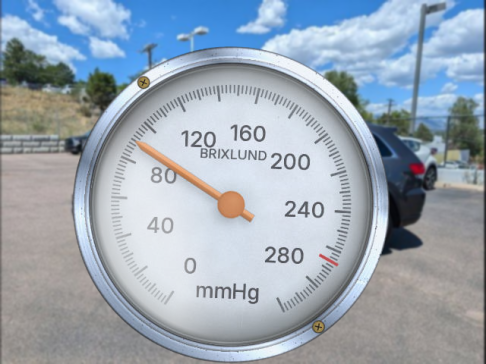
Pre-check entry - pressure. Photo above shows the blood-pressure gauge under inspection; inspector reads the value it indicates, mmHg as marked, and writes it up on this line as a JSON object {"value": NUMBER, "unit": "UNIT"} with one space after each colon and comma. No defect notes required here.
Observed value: {"value": 90, "unit": "mmHg"}
